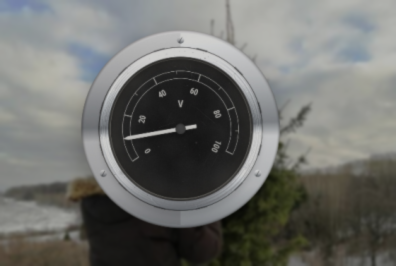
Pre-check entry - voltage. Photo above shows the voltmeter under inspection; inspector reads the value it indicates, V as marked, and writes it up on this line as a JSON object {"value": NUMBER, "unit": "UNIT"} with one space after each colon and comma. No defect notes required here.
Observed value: {"value": 10, "unit": "V"}
